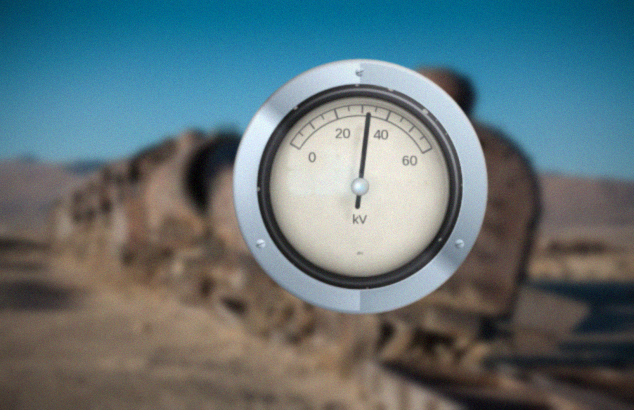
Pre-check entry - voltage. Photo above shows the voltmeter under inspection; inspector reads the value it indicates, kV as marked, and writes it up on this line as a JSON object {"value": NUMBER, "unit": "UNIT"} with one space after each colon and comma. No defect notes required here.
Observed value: {"value": 32.5, "unit": "kV"}
